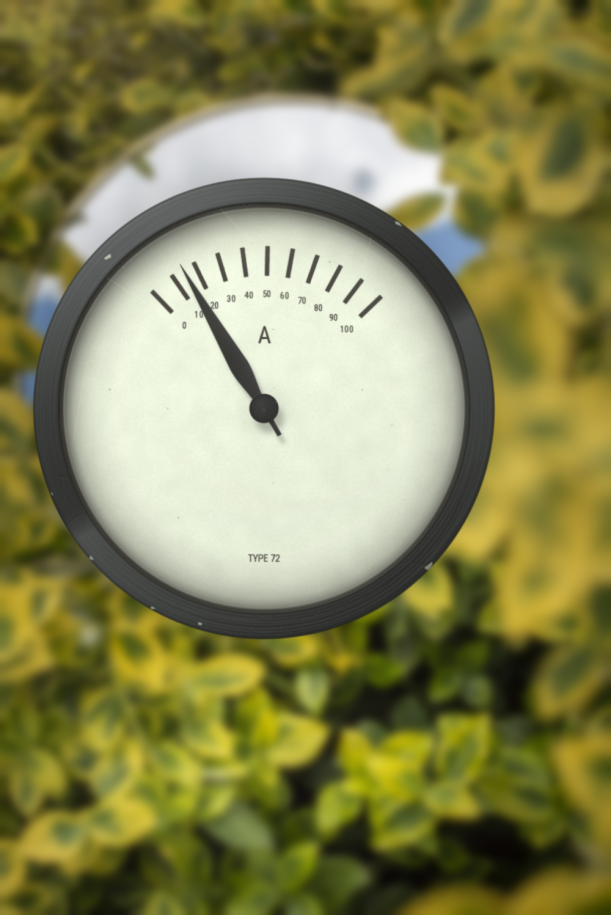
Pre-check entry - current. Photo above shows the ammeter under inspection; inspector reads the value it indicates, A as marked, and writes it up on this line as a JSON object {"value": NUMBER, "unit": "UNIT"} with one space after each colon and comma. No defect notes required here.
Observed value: {"value": 15, "unit": "A"}
